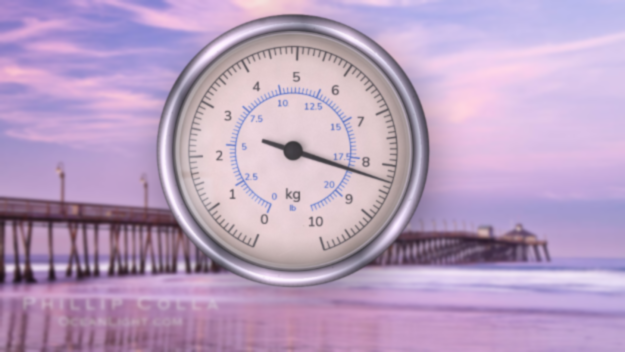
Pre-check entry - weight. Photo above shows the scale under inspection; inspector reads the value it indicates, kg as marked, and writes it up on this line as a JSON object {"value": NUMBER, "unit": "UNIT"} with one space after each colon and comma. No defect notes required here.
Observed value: {"value": 8.3, "unit": "kg"}
